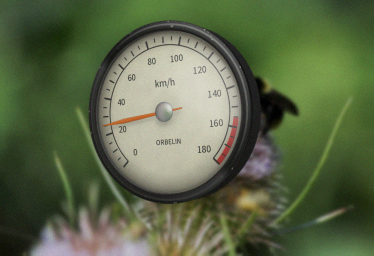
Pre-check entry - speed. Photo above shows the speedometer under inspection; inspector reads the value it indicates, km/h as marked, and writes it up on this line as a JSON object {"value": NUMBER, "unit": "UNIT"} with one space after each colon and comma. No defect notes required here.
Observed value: {"value": 25, "unit": "km/h"}
